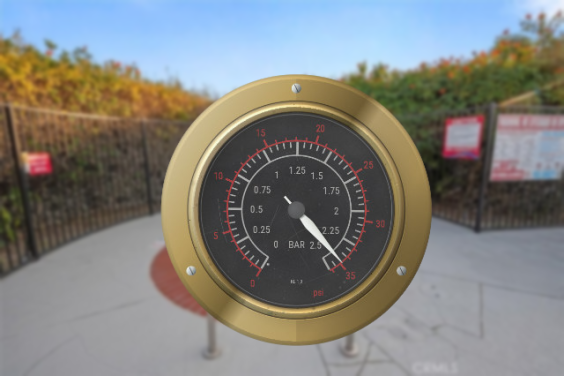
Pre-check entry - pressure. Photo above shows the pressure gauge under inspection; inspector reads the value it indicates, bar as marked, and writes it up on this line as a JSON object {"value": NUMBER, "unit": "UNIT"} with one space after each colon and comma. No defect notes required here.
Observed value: {"value": 2.4, "unit": "bar"}
